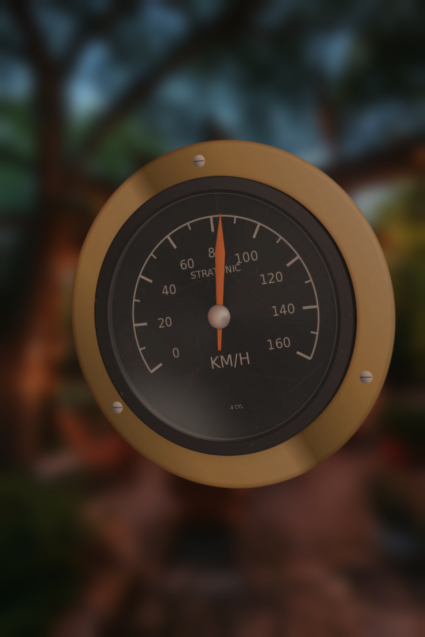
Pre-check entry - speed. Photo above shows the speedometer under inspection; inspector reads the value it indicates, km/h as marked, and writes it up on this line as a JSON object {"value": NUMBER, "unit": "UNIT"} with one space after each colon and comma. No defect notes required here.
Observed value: {"value": 85, "unit": "km/h"}
